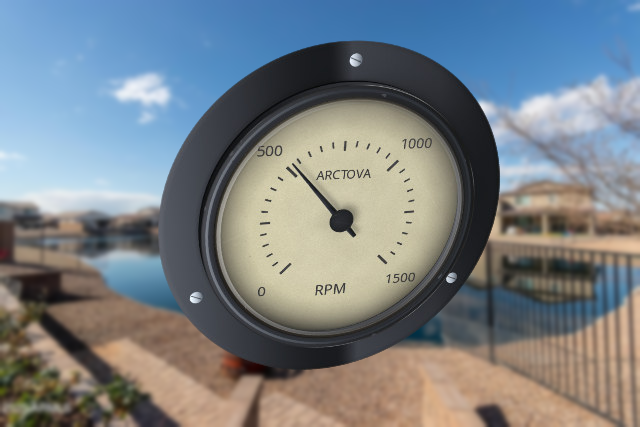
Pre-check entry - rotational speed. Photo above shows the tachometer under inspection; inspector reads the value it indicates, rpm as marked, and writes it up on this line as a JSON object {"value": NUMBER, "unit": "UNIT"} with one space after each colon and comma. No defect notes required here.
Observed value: {"value": 525, "unit": "rpm"}
